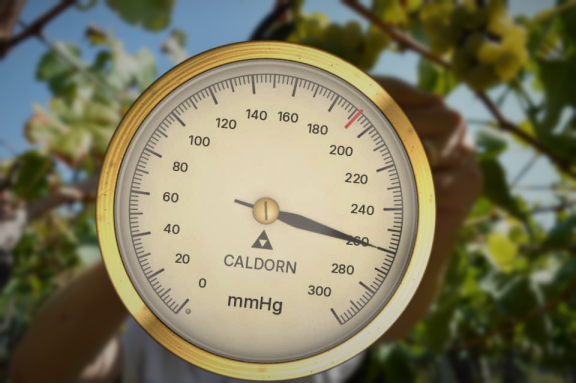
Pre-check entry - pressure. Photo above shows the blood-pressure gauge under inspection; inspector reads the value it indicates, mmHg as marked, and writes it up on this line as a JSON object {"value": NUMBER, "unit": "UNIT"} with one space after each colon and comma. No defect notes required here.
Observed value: {"value": 260, "unit": "mmHg"}
